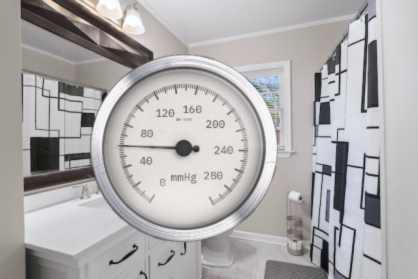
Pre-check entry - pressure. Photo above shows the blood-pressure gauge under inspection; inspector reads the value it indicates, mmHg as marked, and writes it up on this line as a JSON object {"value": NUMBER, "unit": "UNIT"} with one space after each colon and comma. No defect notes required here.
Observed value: {"value": 60, "unit": "mmHg"}
